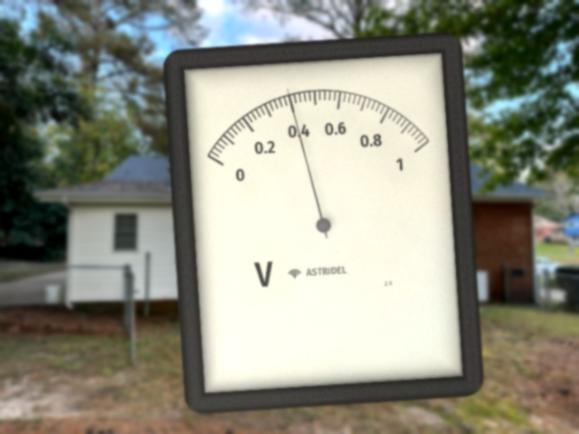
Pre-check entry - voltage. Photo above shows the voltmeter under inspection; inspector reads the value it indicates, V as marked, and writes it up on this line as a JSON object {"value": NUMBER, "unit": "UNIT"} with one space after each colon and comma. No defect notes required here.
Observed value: {"value": 0.4, "unit": "V"}
